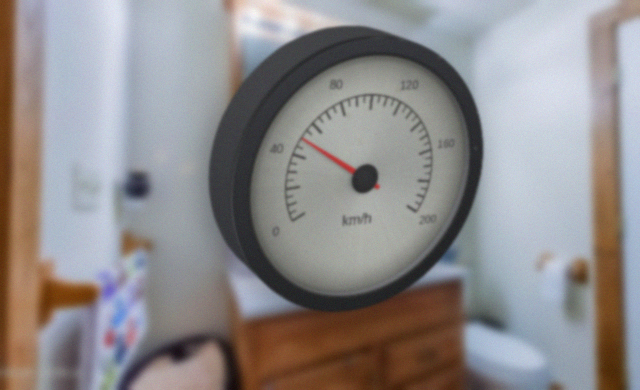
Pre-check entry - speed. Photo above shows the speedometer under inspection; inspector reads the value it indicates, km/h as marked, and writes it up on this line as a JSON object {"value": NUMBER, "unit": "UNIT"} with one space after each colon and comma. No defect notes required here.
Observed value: {"value": 50, "unit": "km/h"}
